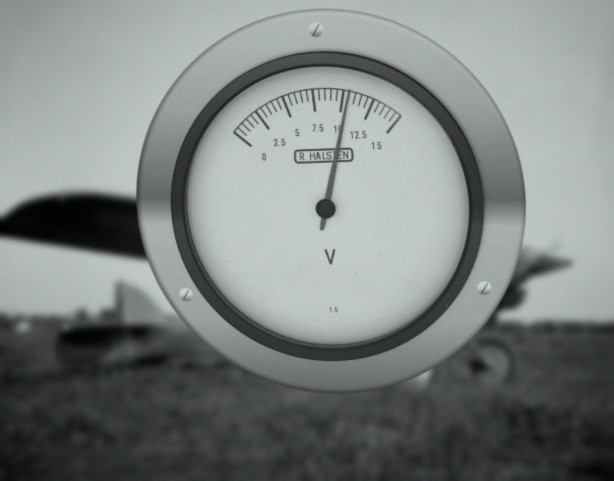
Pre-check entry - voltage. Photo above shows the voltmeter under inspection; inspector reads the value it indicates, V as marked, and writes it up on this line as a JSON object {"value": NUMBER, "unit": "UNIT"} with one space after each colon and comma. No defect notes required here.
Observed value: {"value": 10.5, "unit": "V"}
